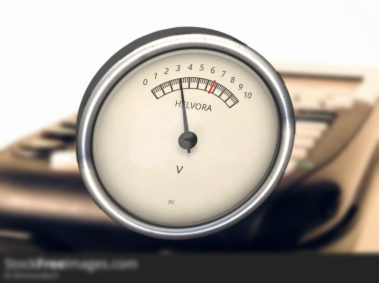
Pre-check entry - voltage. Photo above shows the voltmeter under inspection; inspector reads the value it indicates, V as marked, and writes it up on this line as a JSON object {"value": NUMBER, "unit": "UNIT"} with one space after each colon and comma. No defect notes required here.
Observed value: {"value": 3, "unit": "V"}
